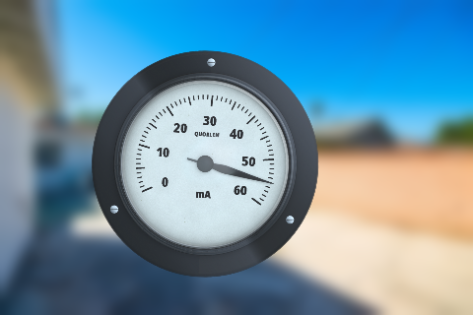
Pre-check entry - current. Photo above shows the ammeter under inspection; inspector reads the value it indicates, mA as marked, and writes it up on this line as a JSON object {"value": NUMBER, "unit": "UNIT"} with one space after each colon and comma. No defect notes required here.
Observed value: {"value": 55, "unit": "mA"}
